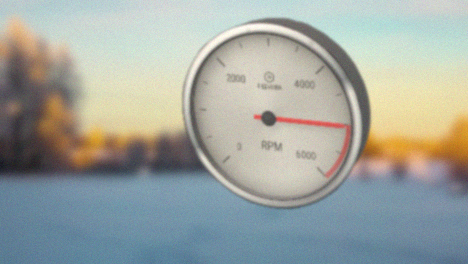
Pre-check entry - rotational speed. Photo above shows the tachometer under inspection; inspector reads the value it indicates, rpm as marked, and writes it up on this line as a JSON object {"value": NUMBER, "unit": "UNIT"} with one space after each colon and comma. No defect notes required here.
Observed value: {"value": 5000, "unit": "rpm"}
